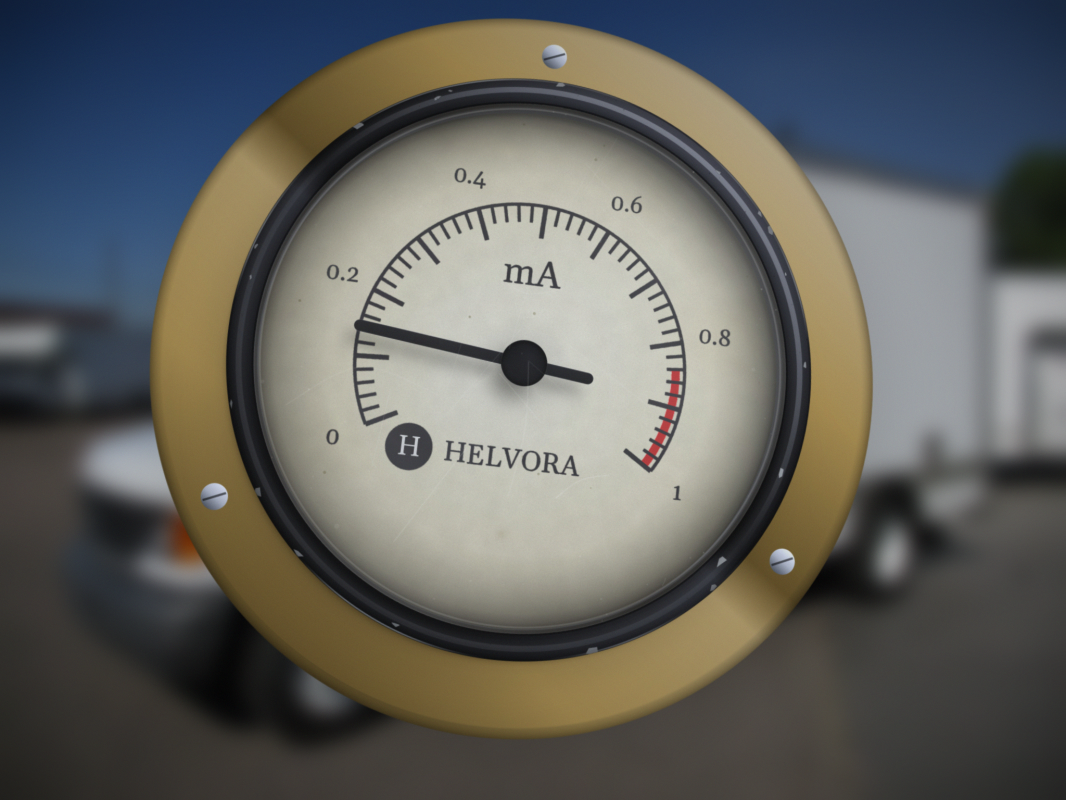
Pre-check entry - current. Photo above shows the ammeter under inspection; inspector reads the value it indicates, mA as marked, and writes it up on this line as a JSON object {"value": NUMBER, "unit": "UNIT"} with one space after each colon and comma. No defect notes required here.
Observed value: {"value": 0.14, "unit": "mA"}
